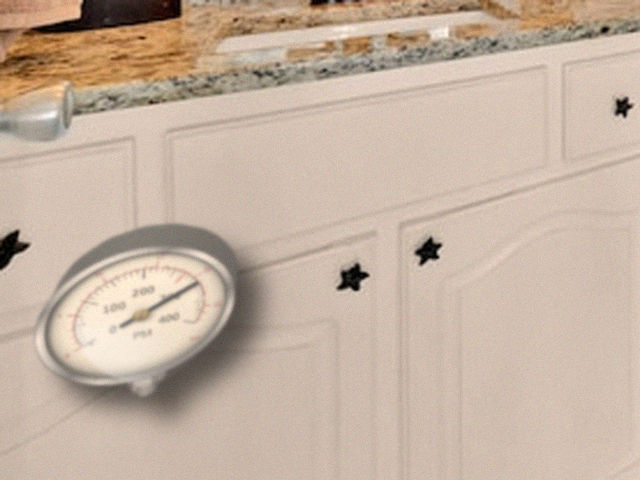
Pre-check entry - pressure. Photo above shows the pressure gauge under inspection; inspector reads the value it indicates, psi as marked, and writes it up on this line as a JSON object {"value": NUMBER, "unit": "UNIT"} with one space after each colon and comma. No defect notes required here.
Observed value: {"value": 300, "unit": "psi"}
